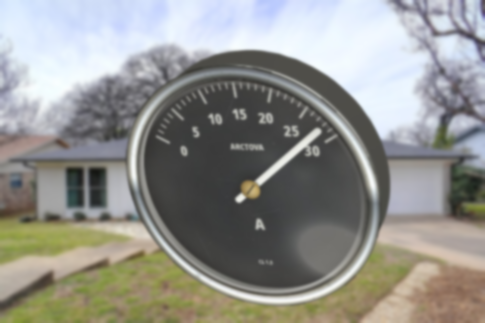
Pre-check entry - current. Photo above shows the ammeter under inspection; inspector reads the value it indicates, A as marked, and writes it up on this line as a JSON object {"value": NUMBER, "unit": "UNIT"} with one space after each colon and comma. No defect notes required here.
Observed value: {"value": 28, "unit": "A"}
